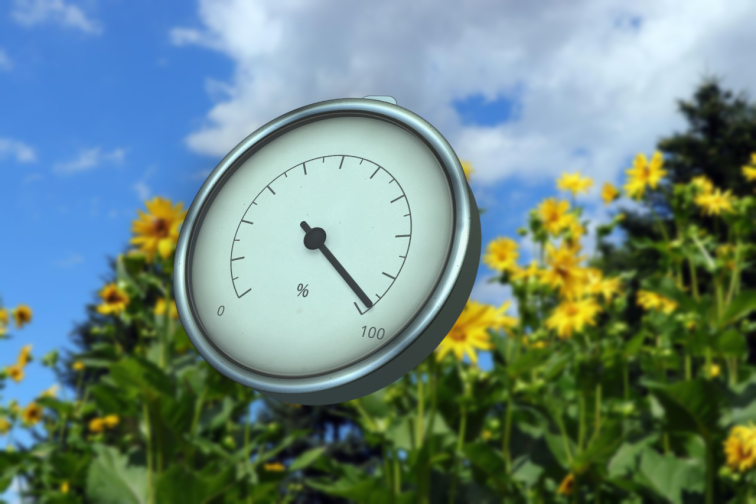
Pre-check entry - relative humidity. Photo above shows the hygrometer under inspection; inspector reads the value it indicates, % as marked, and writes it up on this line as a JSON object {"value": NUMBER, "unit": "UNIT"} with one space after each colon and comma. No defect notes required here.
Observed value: {"value": 97.5, "unit": "%"}
